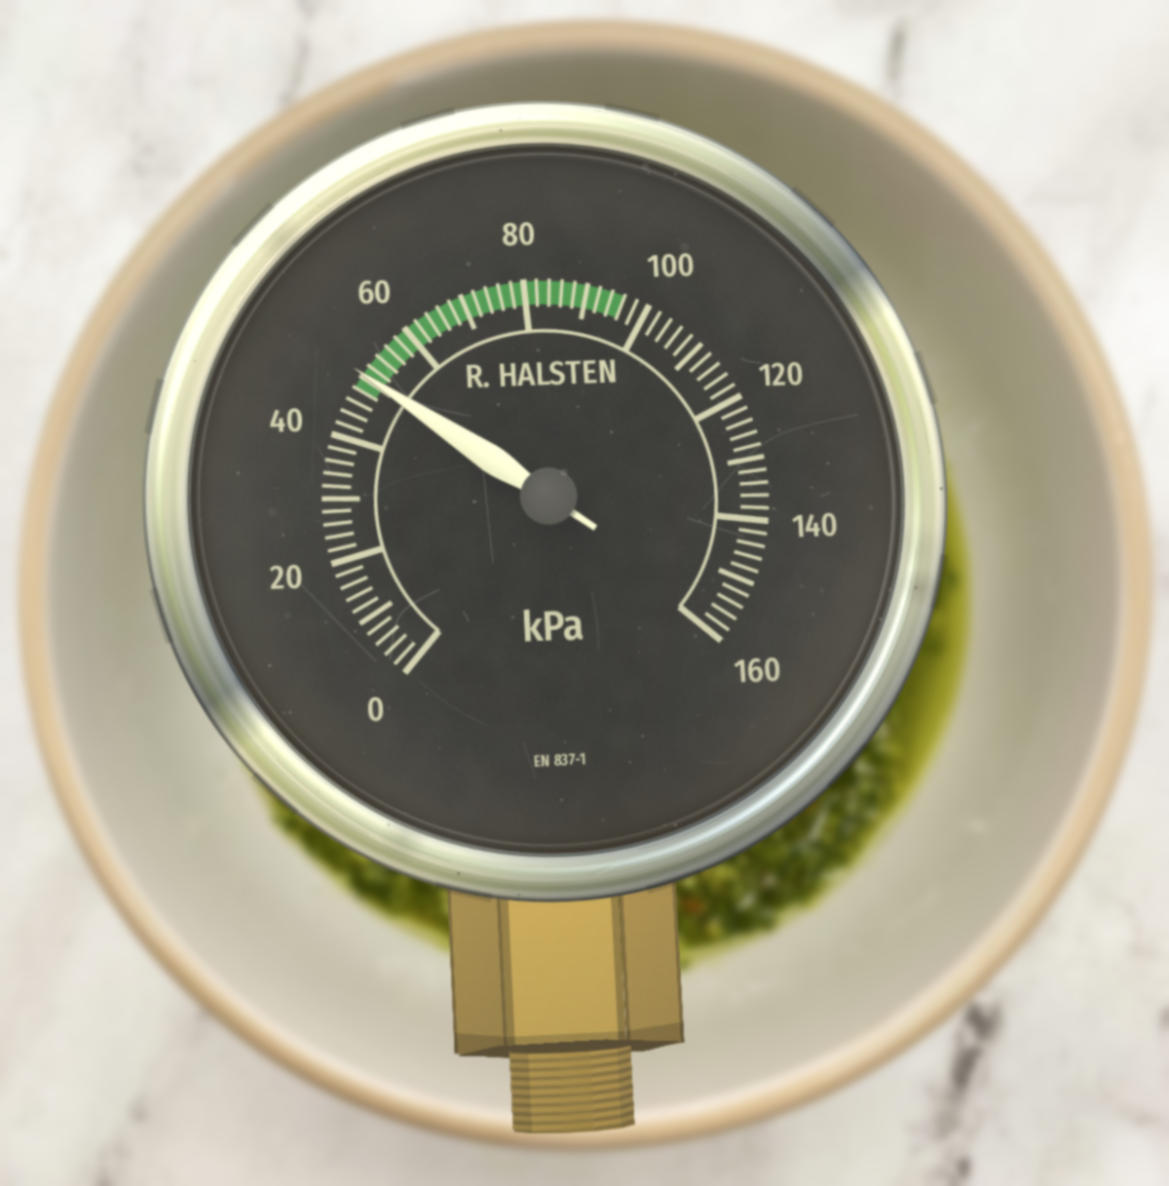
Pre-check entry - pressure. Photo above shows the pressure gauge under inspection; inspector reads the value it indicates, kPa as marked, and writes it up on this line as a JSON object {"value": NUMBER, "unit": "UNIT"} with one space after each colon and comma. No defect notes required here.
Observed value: {"value": 50, "unit": "kPa"}
